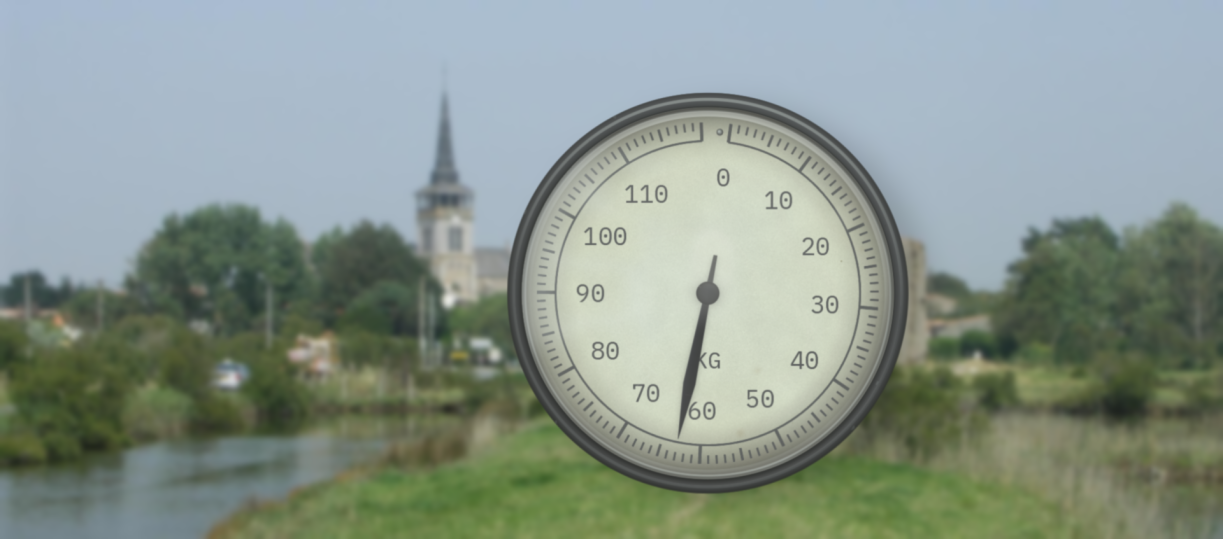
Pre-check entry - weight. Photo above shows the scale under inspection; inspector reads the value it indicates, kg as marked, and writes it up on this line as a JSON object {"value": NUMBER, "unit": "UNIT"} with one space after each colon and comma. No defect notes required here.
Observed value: {"value": 63, "unit": "kg"}
